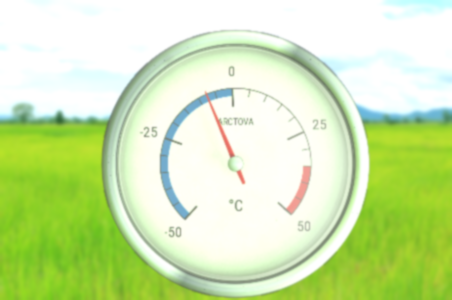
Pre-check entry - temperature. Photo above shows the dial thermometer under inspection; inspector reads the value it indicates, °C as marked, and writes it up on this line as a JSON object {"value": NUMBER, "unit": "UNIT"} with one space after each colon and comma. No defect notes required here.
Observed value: {"value": -7.5, "unit": "°C"}
